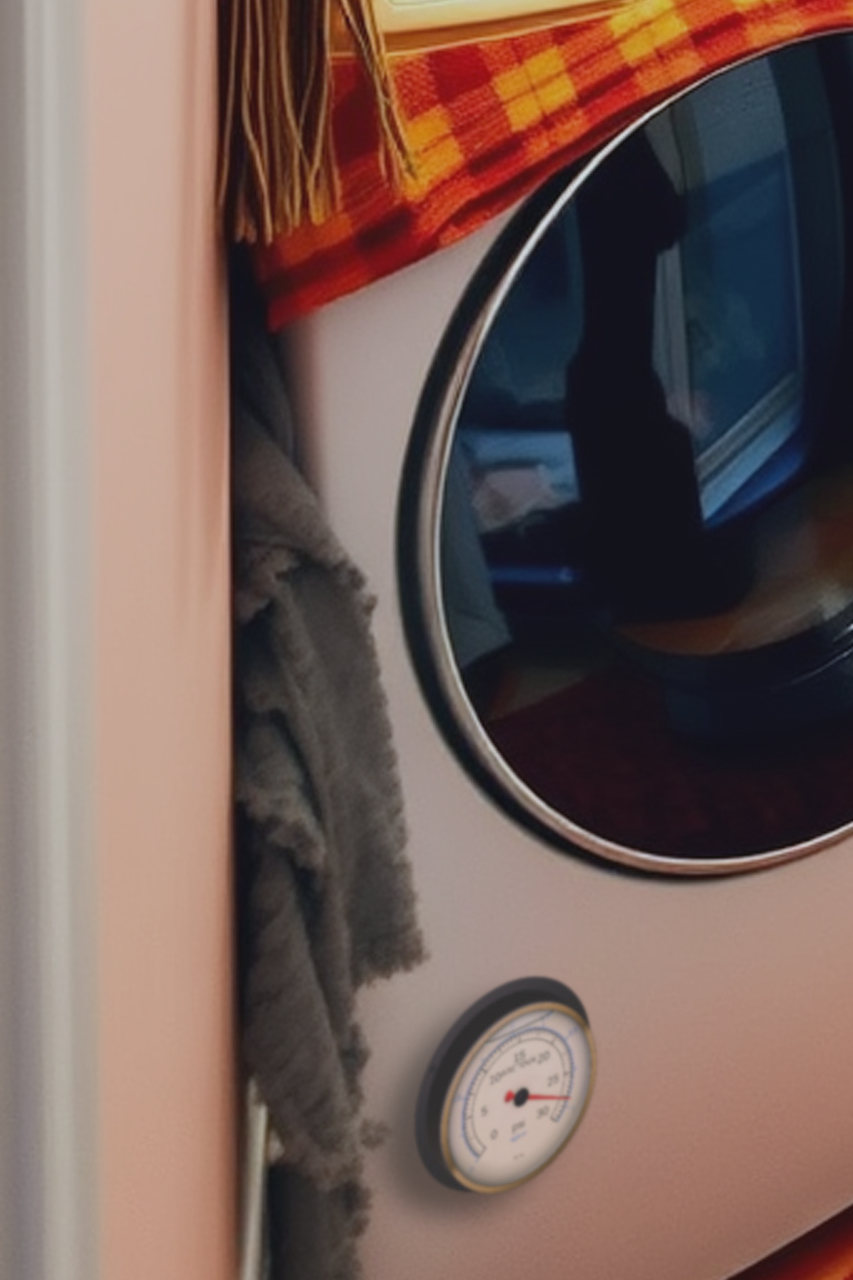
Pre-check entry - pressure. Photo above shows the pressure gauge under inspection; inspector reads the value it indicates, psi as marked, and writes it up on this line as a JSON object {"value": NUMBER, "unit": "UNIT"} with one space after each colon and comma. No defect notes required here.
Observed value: {"value": 27.5, "unit": "psi"}
